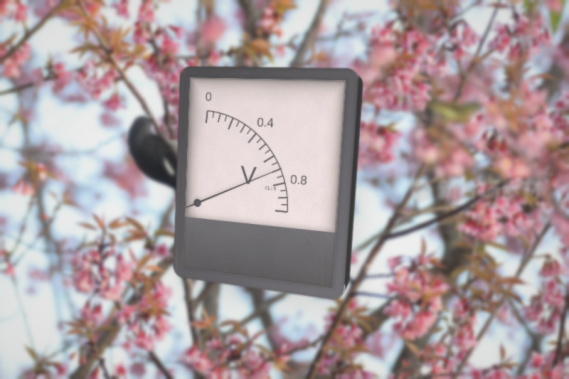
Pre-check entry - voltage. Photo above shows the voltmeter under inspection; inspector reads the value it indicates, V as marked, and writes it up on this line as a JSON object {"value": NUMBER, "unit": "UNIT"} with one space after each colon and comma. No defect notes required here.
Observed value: {"value": 0.7, "unit": "V"}
